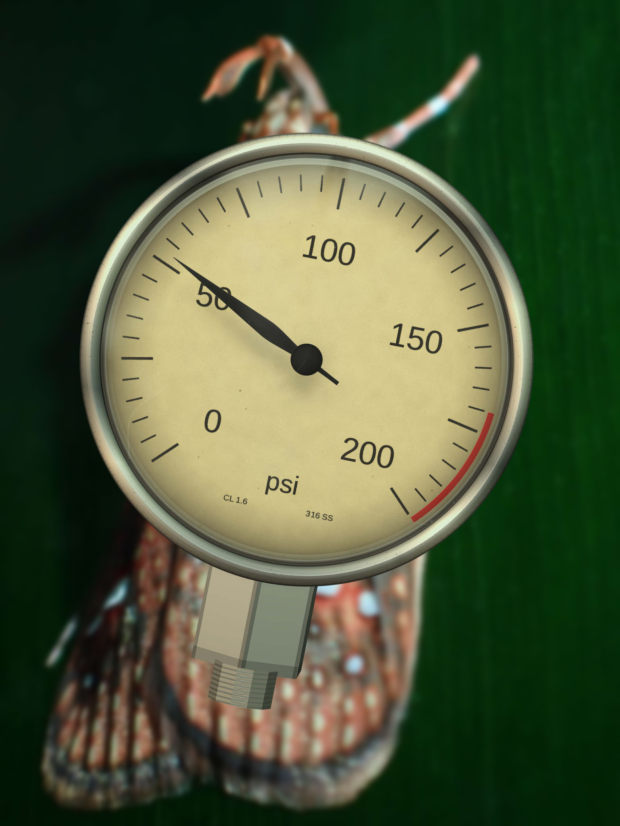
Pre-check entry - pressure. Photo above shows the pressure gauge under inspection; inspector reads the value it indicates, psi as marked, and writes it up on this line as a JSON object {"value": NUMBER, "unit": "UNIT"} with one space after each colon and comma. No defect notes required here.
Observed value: {"value": 52.5, "unit": "psi"}
